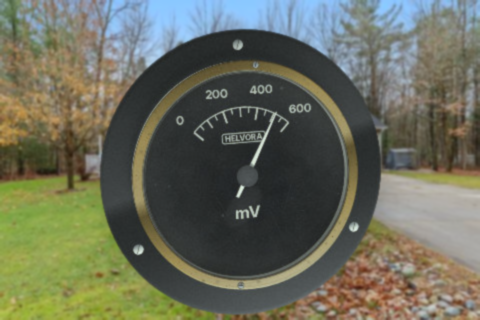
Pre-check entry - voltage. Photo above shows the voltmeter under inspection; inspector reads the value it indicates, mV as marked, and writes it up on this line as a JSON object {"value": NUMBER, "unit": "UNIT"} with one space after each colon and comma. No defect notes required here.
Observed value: {"value": 500, "unit": "mV"}
